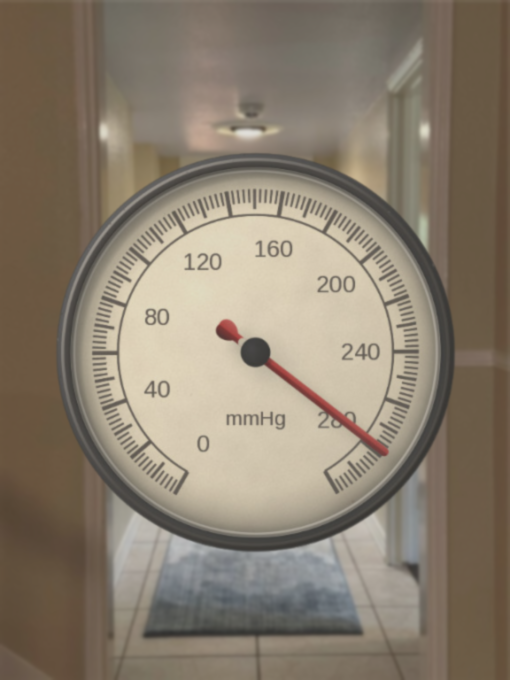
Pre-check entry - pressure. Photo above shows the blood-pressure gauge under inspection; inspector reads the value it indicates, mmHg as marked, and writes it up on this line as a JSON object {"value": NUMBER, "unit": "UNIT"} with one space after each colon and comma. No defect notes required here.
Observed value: {"value": 278, "unit": "mmHg"}
